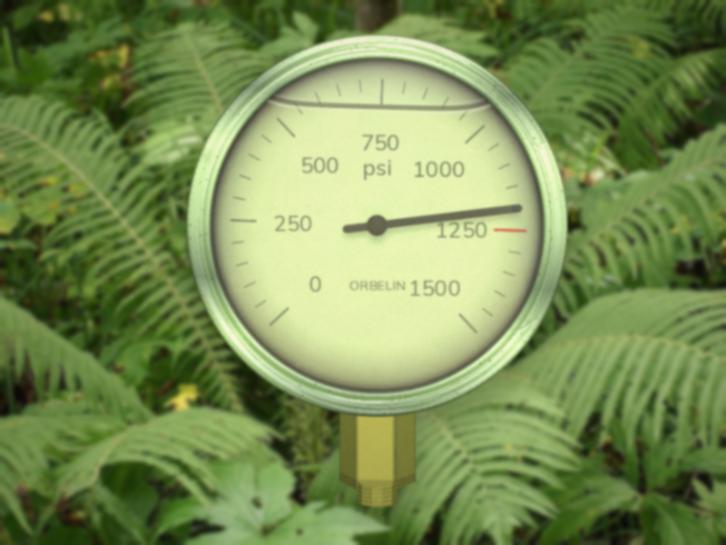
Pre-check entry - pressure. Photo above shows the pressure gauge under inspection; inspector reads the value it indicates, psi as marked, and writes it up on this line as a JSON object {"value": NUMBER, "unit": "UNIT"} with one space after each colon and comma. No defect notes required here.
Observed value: {"value": 1200, "unit": "psi"}
